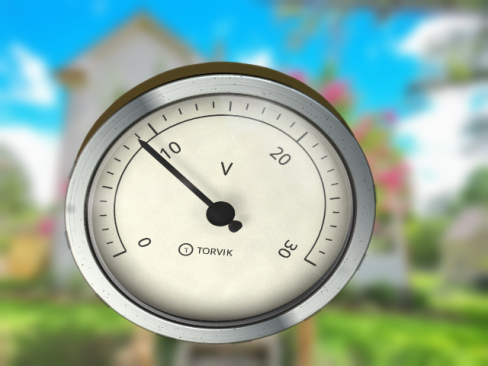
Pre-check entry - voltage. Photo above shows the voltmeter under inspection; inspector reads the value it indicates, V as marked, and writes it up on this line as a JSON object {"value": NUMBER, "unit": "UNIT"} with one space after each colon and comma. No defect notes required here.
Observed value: {"value": 9, "unit": "V"}
